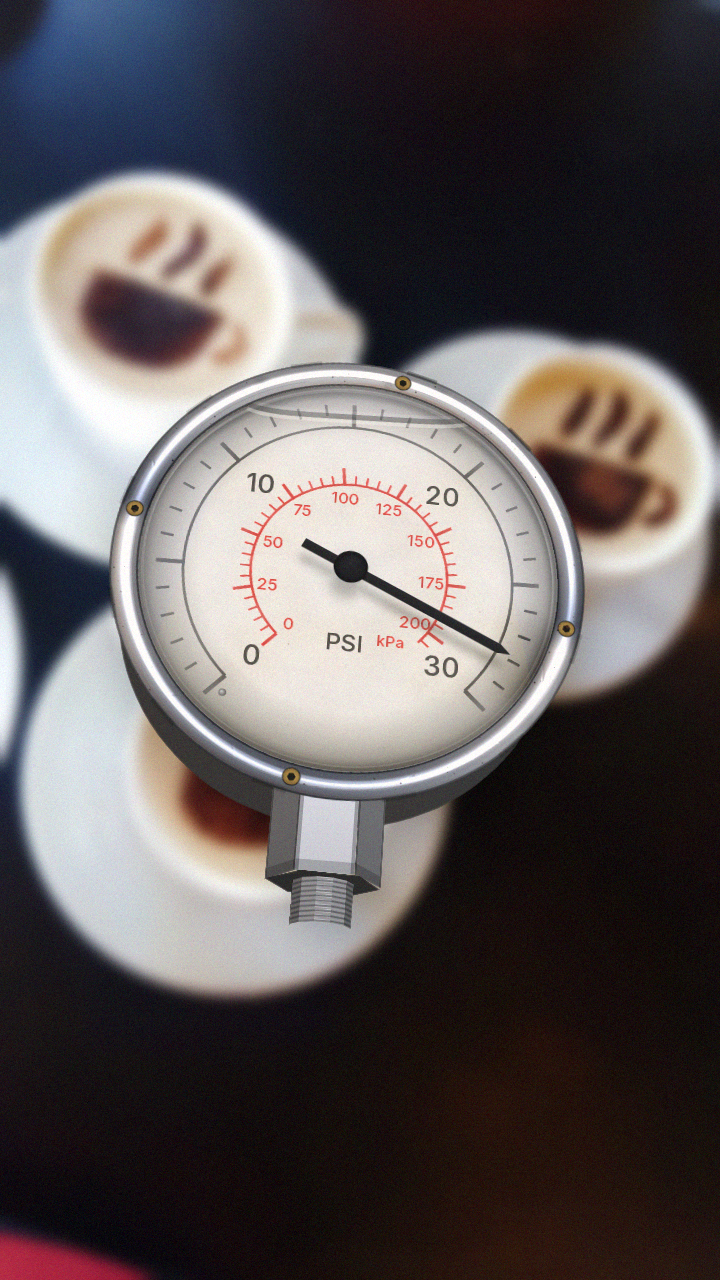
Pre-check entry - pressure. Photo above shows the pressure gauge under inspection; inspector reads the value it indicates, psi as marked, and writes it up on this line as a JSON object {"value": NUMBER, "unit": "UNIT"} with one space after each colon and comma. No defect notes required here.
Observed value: {"value": 28, "unit": "psi"}
